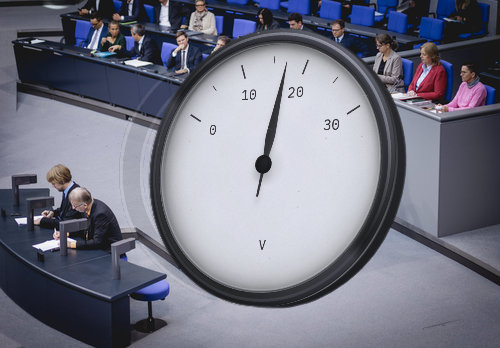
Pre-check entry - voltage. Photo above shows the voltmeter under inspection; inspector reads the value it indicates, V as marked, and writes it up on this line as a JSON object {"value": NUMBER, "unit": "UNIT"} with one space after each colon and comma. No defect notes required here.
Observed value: {"value": 17.5, "unit": "V"}
